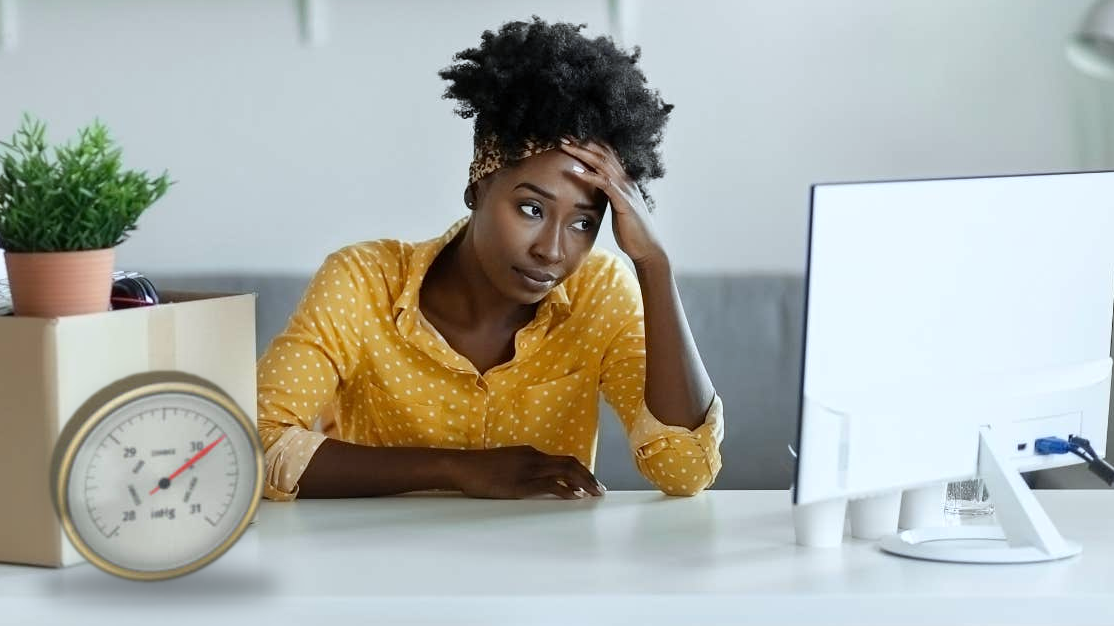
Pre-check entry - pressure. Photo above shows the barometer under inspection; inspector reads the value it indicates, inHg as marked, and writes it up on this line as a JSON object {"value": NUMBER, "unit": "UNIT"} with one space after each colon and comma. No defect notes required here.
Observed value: {"value": 30.1, "unit": "inHg"}
